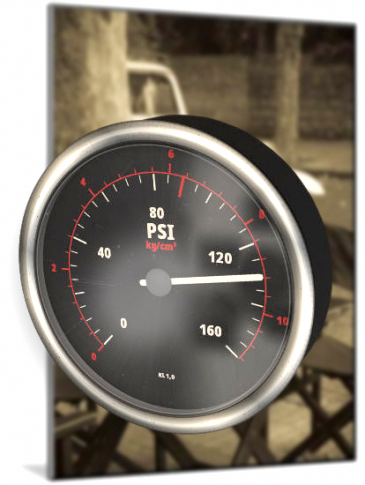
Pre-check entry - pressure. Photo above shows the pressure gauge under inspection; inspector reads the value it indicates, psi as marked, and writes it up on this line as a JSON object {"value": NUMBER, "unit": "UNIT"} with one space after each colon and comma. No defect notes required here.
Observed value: {"value": 130, "unit": "psi"}
